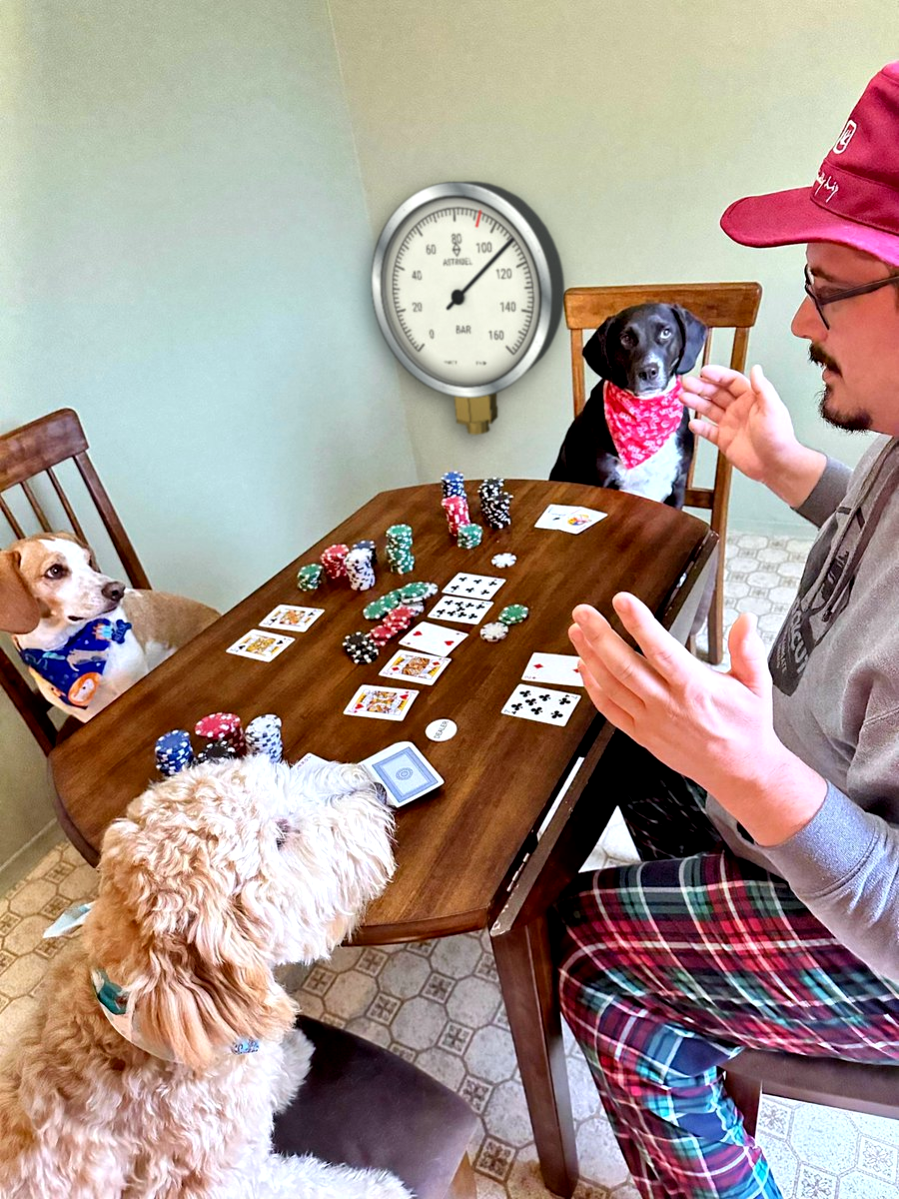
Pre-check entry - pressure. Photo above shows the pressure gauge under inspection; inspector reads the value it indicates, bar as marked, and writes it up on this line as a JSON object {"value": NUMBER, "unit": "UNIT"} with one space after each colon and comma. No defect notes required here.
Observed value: {"value": 110, "unit": "bar"}
